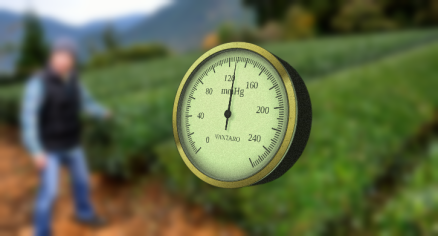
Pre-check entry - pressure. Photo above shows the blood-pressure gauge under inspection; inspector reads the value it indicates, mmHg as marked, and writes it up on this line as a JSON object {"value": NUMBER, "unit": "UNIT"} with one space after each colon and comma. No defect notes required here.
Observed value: {"value": 130, "unit": "mmHg"}
